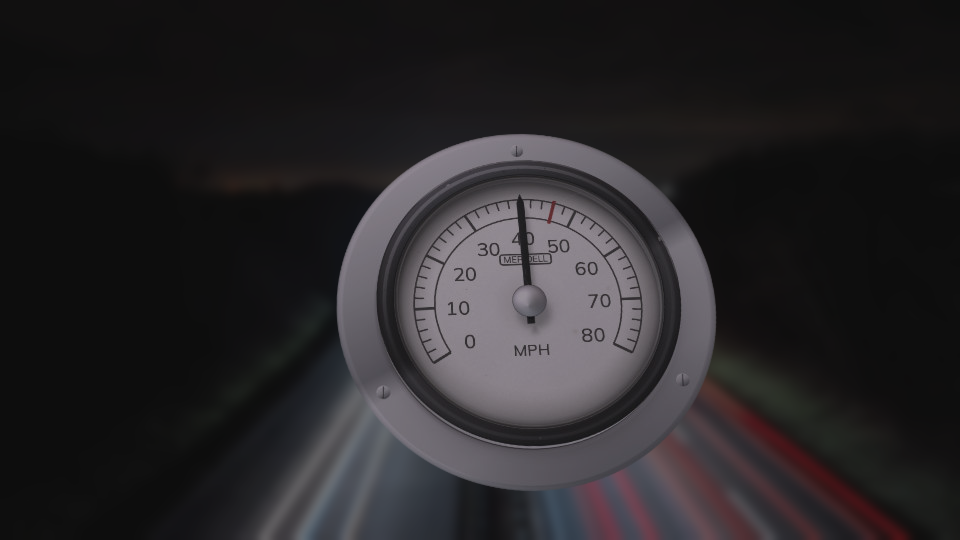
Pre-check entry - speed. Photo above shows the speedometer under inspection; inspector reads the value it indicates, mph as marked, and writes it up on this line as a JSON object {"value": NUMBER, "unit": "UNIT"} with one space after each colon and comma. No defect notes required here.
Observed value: {"value": 40, "unit": "mph"}
